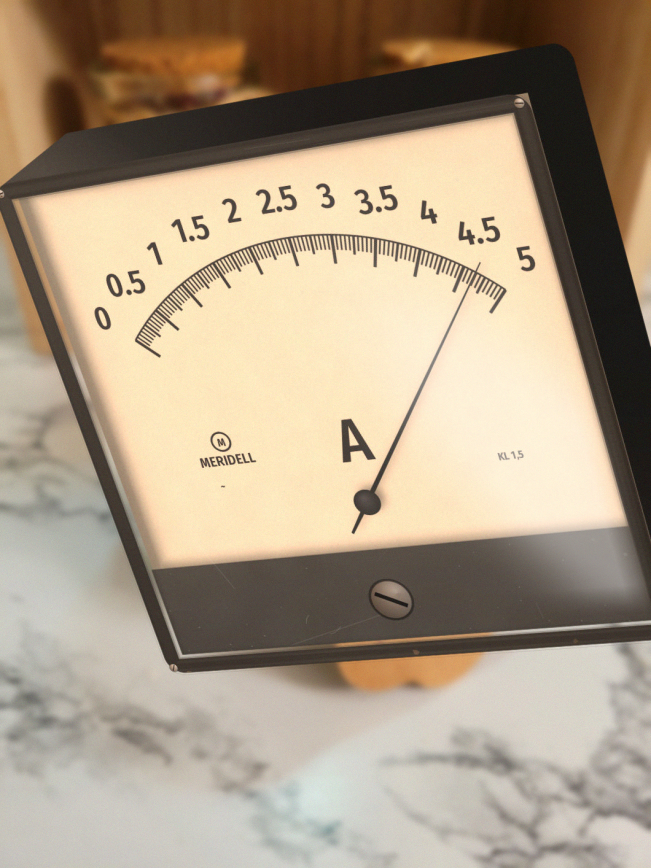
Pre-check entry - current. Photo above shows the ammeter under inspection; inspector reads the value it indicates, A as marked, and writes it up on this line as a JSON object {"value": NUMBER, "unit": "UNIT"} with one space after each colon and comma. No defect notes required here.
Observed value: {"value": 4.65, "unit": "A"}
